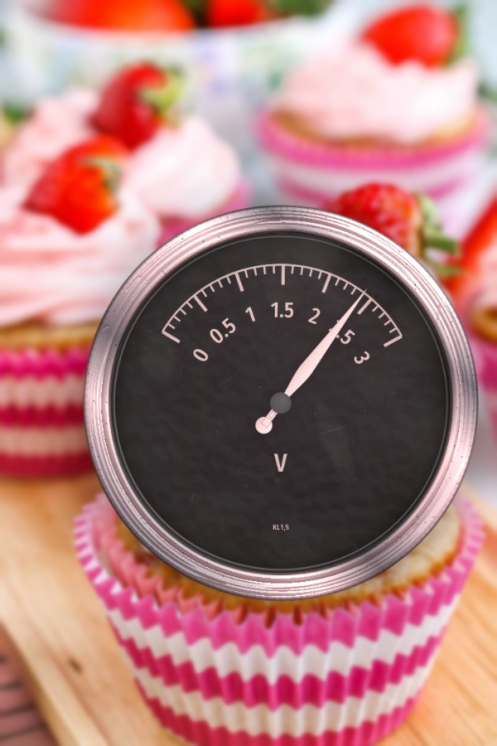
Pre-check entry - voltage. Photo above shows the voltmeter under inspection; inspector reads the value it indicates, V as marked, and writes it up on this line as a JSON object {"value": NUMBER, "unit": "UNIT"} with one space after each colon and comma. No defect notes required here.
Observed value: {"value": 2.4, "unit": "V"}
